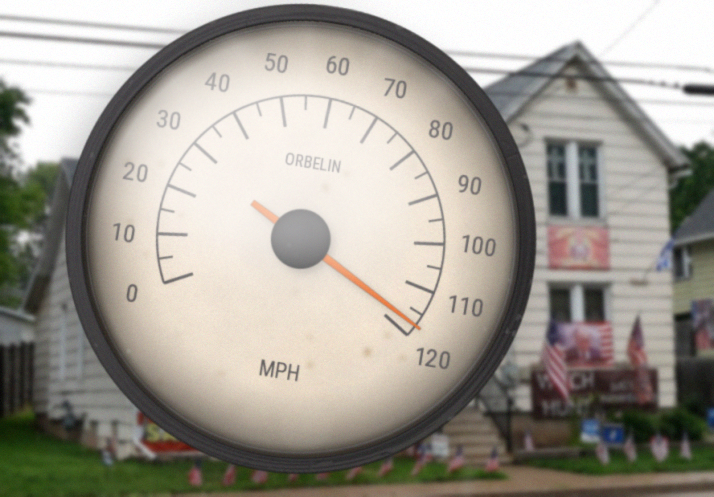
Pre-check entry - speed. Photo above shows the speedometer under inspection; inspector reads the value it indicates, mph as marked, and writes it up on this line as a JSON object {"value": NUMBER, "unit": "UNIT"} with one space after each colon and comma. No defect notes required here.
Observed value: {"value": 117.5, "unit": "mph"}
